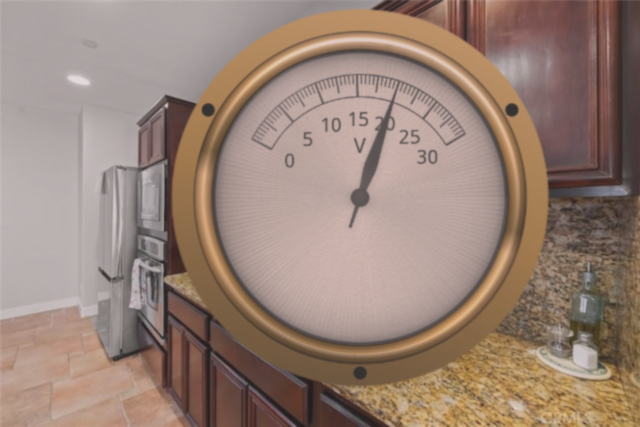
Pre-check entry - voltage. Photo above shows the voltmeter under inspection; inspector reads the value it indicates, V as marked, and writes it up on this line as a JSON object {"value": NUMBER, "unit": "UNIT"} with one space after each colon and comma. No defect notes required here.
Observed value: {"value": 20, "unit": "V"}
